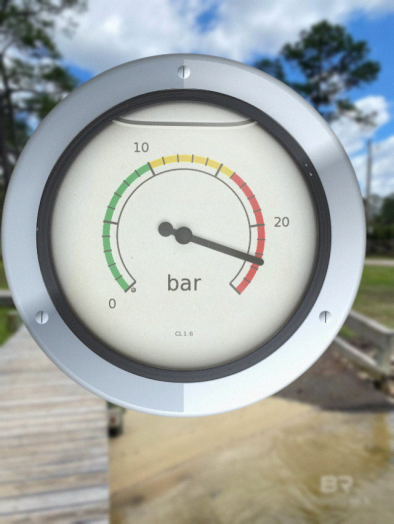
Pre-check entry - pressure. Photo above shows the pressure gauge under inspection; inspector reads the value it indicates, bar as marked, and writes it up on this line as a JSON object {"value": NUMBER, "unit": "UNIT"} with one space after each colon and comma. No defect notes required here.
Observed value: {"value": 22.5, "unit": "bar"}
